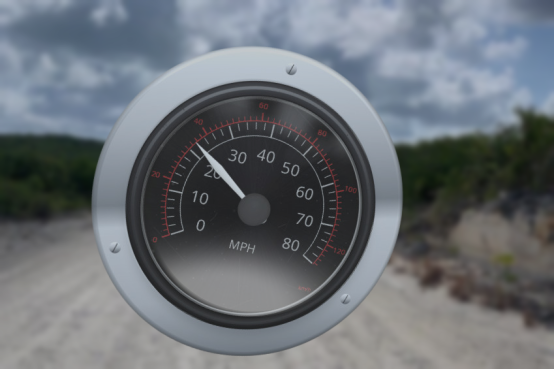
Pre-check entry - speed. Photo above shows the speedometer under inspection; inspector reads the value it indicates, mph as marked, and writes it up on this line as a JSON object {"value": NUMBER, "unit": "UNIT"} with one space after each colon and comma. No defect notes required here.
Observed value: {"value": 22, "unit": "mph"}
